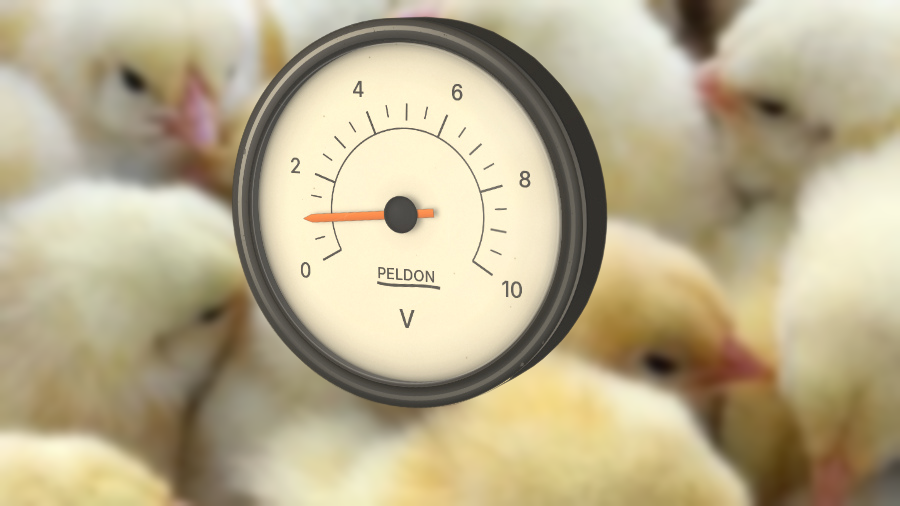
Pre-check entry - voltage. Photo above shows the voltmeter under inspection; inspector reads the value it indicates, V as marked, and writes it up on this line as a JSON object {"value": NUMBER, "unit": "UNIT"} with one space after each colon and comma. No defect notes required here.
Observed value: {"value": 1, "unit": "V"}
